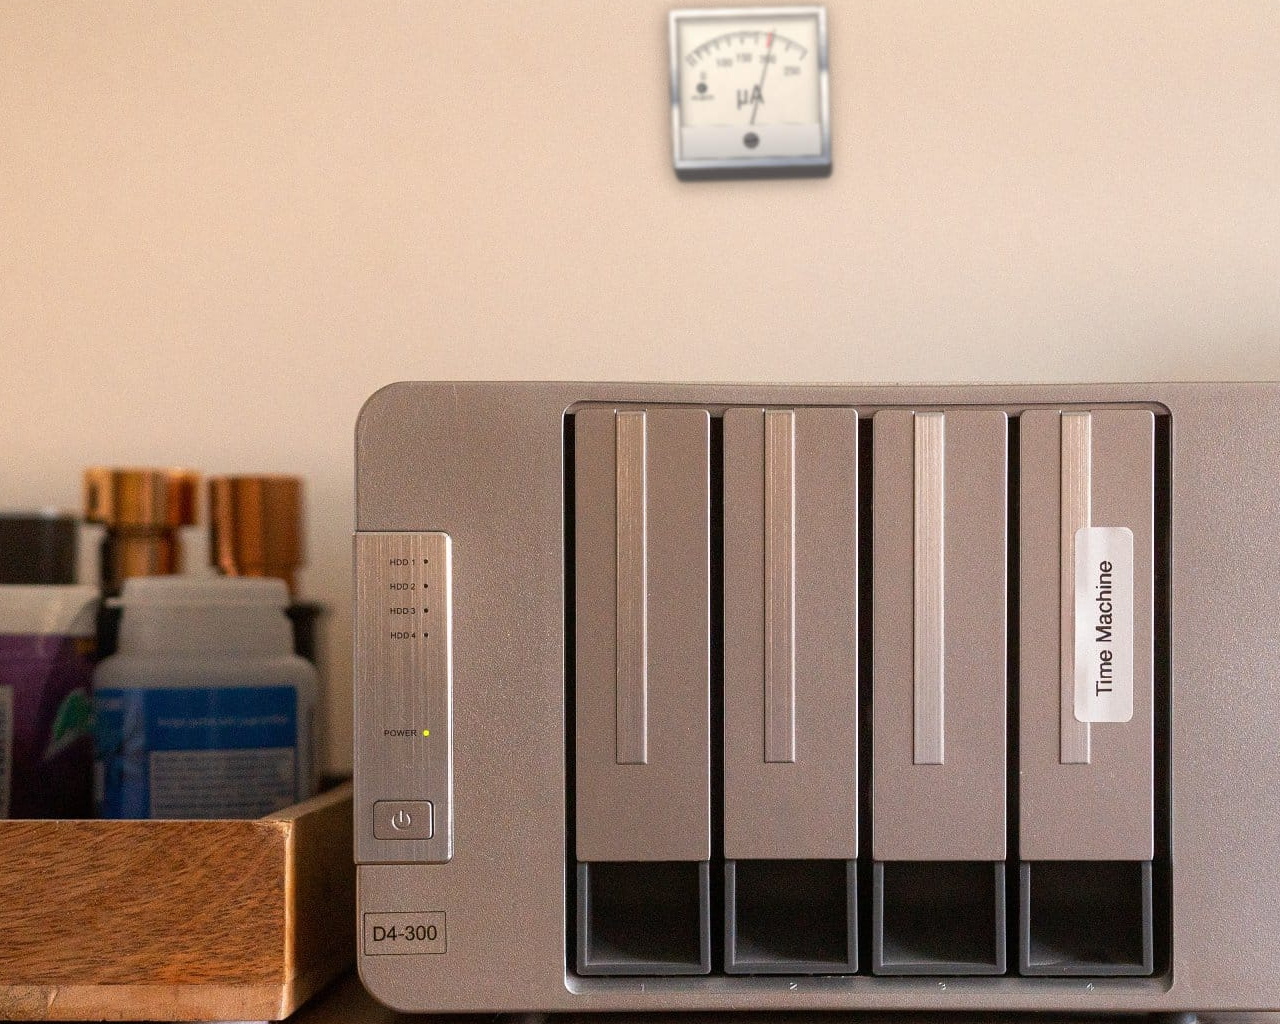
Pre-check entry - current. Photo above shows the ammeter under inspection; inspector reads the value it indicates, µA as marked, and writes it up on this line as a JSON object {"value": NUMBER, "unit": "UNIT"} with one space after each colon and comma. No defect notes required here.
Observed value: {"value": 200, "unit": "µA"}
